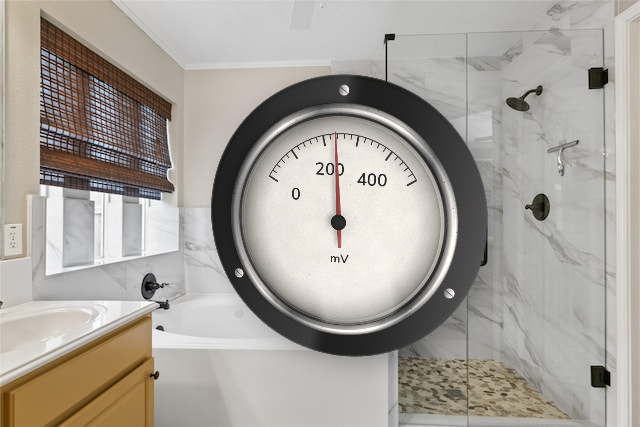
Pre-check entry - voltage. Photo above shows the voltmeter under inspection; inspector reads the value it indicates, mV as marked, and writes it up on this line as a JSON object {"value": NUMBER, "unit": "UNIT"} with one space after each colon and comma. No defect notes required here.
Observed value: {"value": 240, "unit": "mV"}
